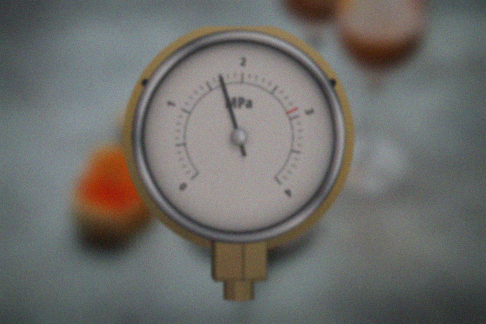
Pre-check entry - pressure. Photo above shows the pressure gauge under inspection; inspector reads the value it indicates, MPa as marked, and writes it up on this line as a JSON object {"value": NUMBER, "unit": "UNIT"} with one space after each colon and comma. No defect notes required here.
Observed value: {"value": 1.7, "unit": "MPa"}
